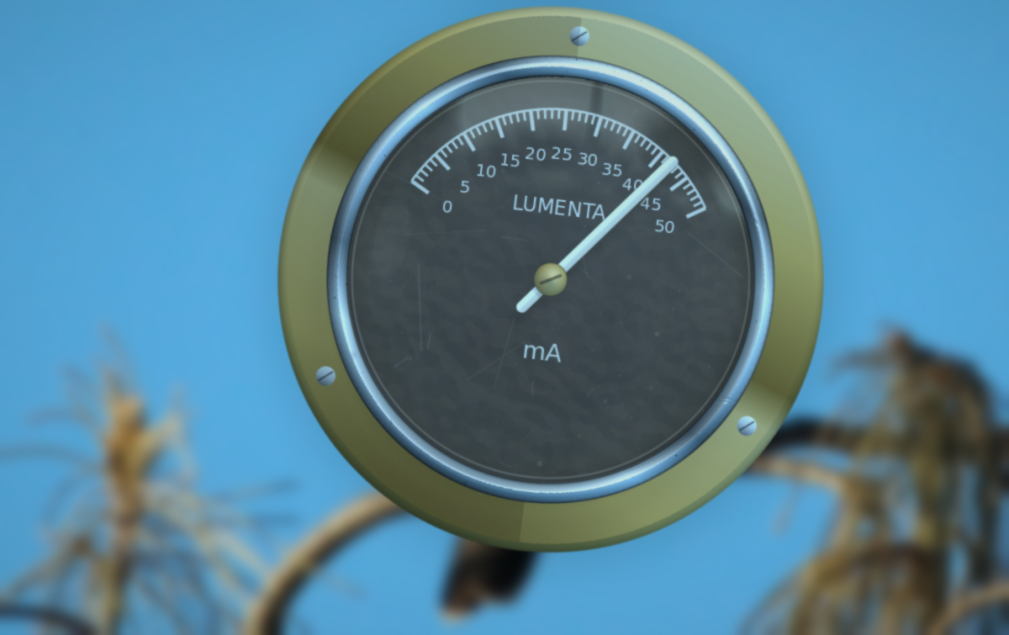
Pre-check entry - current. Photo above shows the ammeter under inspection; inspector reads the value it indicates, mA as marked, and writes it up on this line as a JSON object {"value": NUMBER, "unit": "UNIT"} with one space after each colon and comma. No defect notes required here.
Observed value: {"value": 42, "unit": "mA"}
